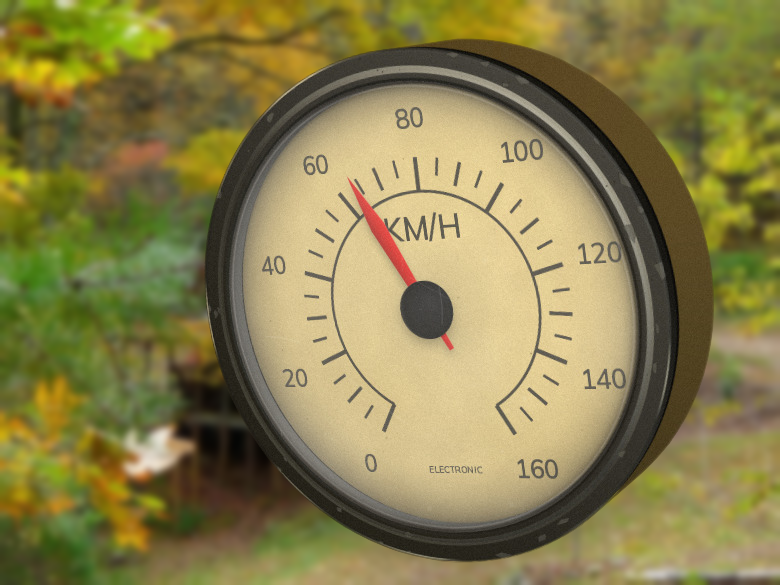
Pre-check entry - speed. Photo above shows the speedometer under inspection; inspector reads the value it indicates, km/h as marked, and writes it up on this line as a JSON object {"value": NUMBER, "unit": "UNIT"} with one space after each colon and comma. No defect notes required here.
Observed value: {"value": 65, "unit": "km/h"}
